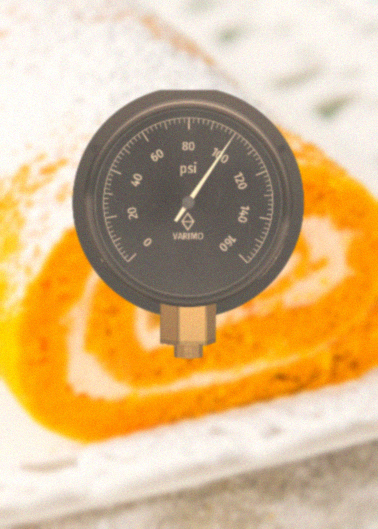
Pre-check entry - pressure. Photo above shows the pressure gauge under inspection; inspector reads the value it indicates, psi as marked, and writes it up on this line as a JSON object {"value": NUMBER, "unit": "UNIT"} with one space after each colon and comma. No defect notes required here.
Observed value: {"value": 100, "unit": "psi"}
